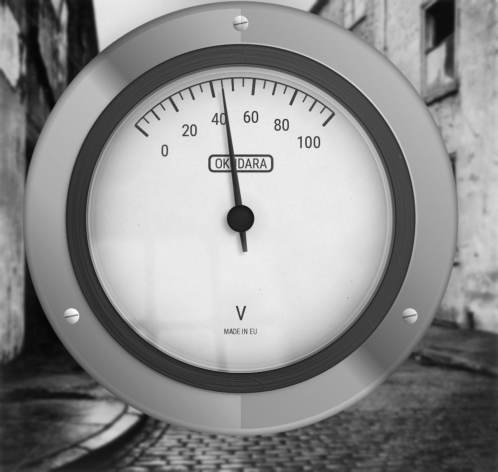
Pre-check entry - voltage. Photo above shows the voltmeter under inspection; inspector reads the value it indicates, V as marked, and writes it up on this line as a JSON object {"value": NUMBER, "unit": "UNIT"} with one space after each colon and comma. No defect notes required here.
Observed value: {"value": 45, "unit": "V"}
